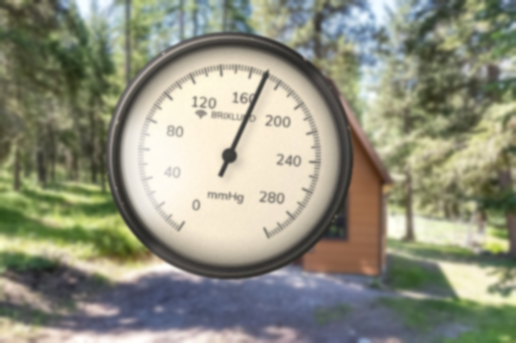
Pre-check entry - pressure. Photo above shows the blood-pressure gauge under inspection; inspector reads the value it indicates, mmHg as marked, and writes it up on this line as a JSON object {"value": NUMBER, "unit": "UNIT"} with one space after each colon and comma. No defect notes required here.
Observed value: {"value": 170, "unit": "mmHg"}
